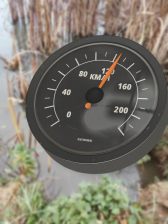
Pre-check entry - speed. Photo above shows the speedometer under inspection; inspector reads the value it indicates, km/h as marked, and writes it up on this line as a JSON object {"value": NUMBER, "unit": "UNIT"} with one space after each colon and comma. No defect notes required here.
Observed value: {"value": 125, "unit": "km/h"}
